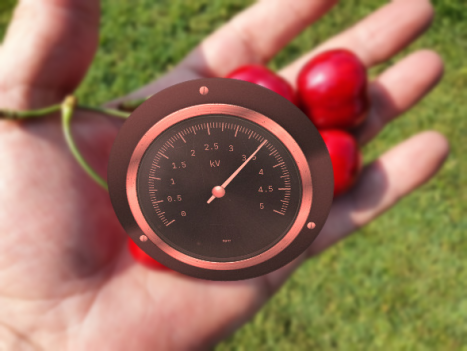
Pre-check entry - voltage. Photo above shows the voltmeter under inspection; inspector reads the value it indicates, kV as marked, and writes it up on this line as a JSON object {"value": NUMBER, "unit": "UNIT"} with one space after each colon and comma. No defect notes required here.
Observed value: {"value": 3.5, "unit": "kV"}
